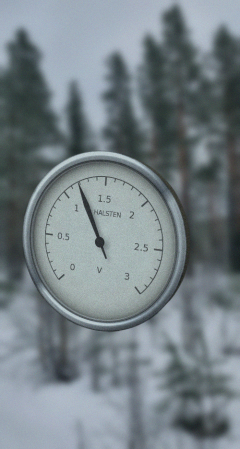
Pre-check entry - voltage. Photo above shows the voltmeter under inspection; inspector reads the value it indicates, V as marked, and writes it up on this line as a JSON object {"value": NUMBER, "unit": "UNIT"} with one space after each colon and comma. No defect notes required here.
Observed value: {"value": 1.2, "unit": "V"}
